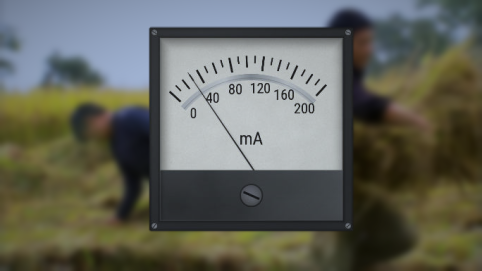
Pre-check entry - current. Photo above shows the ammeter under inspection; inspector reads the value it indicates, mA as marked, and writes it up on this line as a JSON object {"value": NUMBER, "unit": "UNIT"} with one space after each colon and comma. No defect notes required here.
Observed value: {"value": 30, "unit": "mA"}
